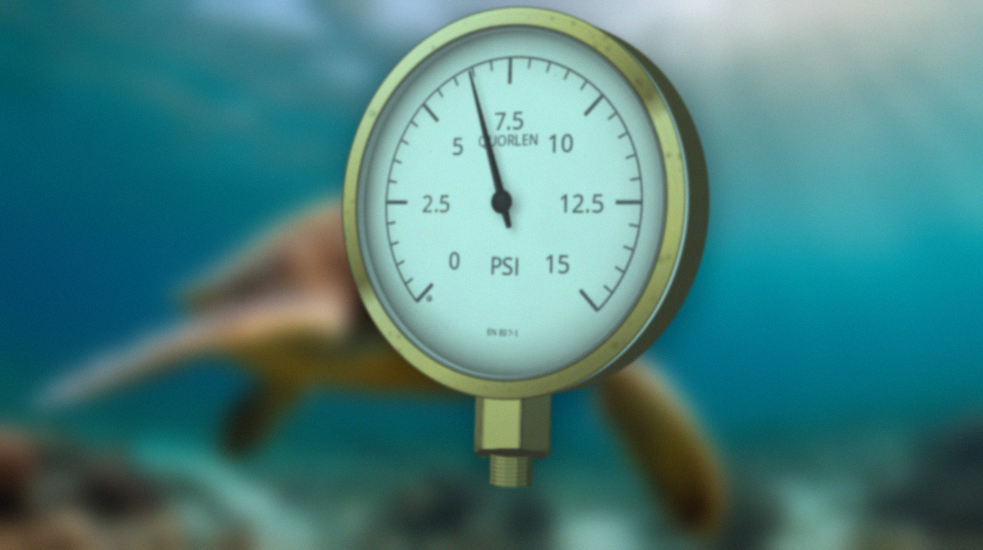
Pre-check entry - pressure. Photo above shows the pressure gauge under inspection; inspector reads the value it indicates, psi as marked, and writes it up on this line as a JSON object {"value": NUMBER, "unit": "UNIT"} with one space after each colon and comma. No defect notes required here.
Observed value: {"value": 6.5, "unit": "psi"}
